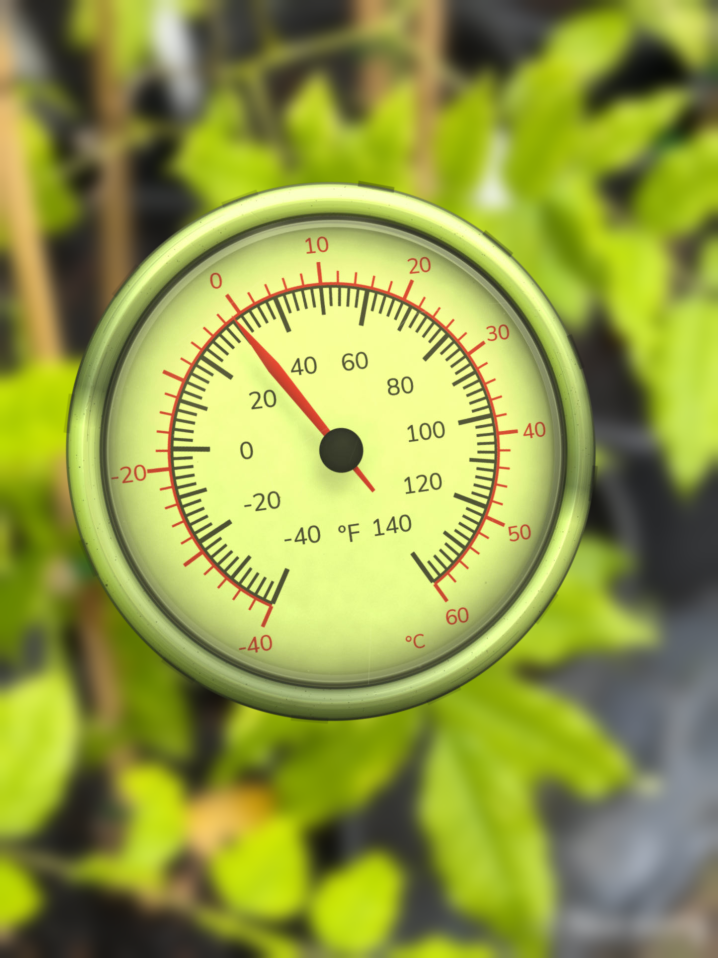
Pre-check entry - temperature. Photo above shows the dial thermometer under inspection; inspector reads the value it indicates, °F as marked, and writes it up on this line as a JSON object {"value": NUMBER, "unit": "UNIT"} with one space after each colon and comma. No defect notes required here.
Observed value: {"value": 30, "unit": "°F"}
